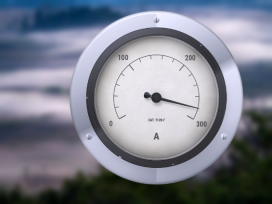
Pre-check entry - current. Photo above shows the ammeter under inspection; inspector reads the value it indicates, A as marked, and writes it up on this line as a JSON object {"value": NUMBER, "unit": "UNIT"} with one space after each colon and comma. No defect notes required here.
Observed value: {"value": 280, "unit": "A"}
